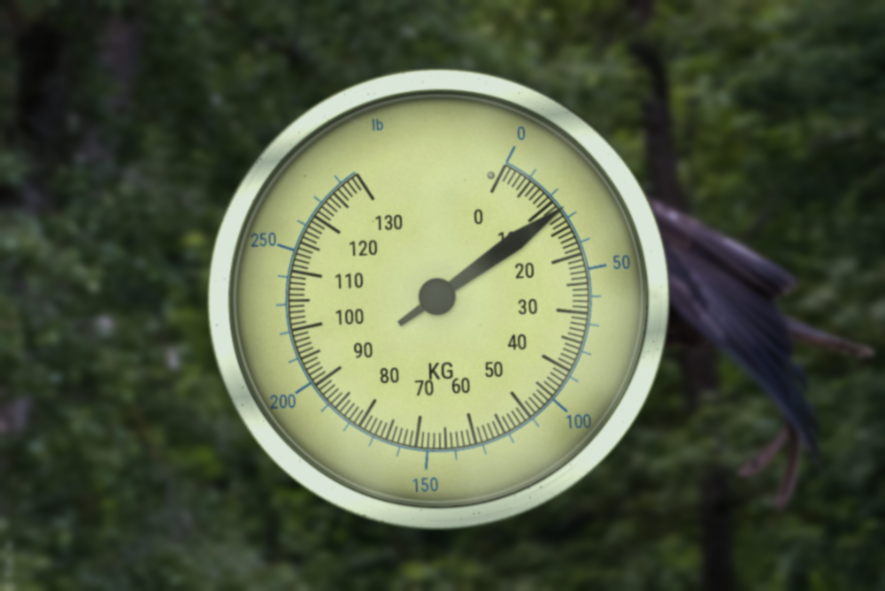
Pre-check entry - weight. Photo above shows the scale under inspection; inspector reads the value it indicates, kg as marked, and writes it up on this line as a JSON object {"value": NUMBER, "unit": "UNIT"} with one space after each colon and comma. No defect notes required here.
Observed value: {"value": 12, "unit": "kg"}
